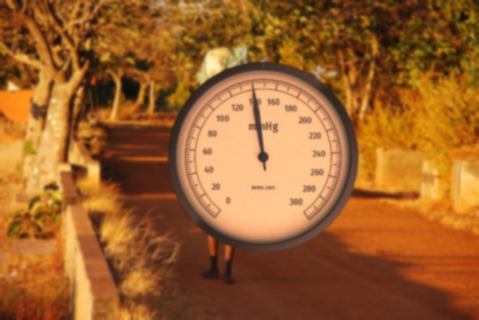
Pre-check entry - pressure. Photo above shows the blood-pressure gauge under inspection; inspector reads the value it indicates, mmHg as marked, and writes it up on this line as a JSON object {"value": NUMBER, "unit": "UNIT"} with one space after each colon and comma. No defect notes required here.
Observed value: {"value": 140, "unit": "mmHg"}
